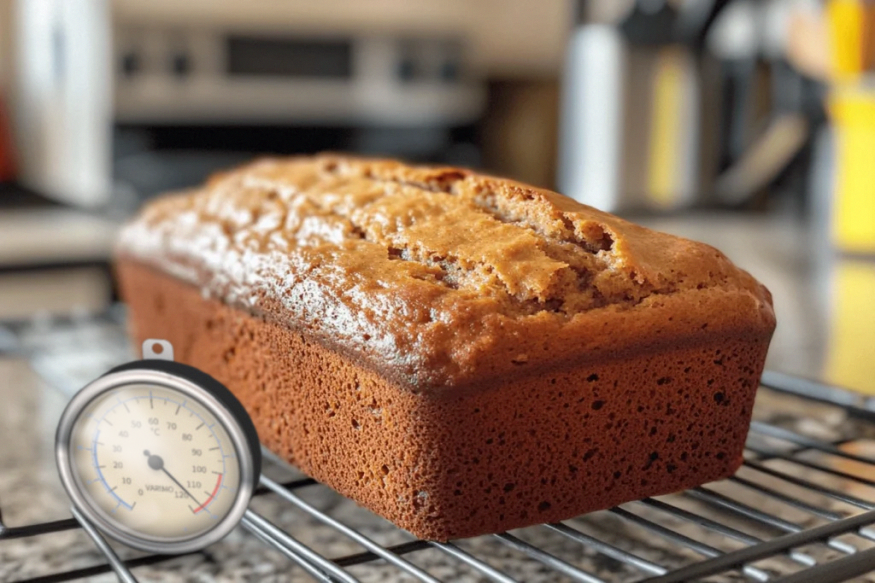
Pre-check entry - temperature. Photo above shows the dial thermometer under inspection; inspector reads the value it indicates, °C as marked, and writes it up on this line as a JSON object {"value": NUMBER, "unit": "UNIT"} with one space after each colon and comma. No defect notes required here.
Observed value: {"value": 115, "unit": "°C"}
